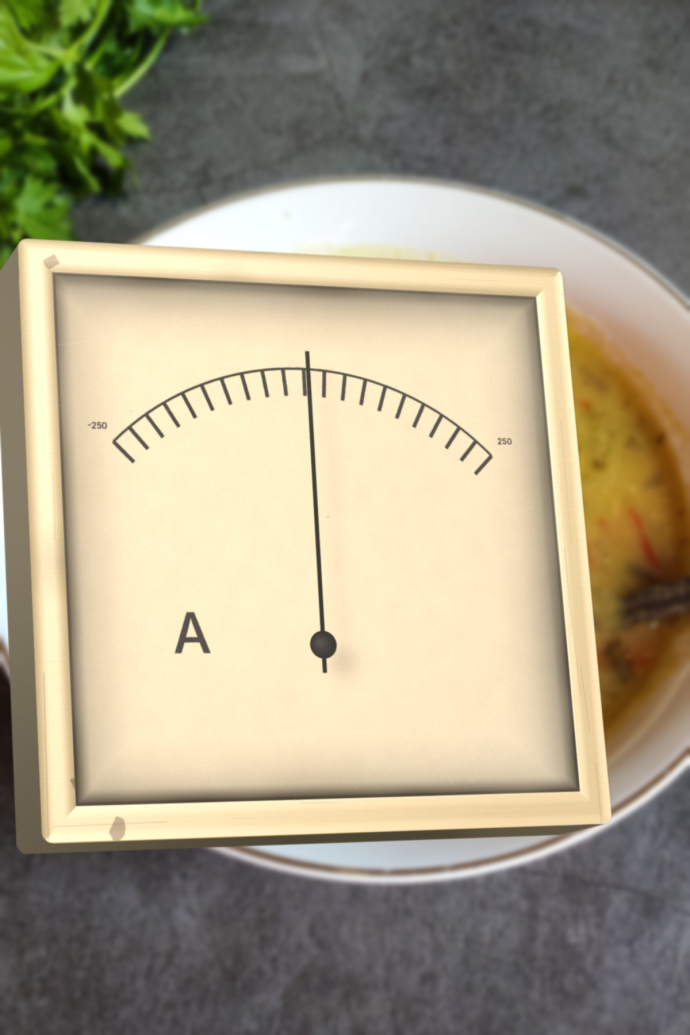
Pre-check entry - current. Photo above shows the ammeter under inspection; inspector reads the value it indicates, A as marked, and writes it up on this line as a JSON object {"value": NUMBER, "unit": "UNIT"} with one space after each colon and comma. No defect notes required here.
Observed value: {"value": 0, "unit": "A"}
